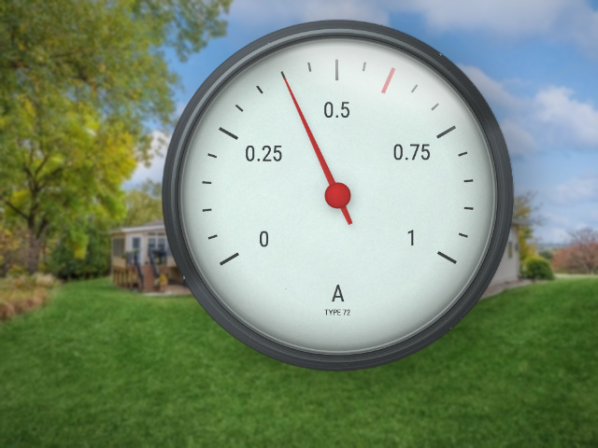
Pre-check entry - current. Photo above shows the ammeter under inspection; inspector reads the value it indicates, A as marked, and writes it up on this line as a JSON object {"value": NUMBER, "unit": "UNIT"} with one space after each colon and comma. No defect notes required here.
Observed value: {"value": 0.4, "unit": "A"}
